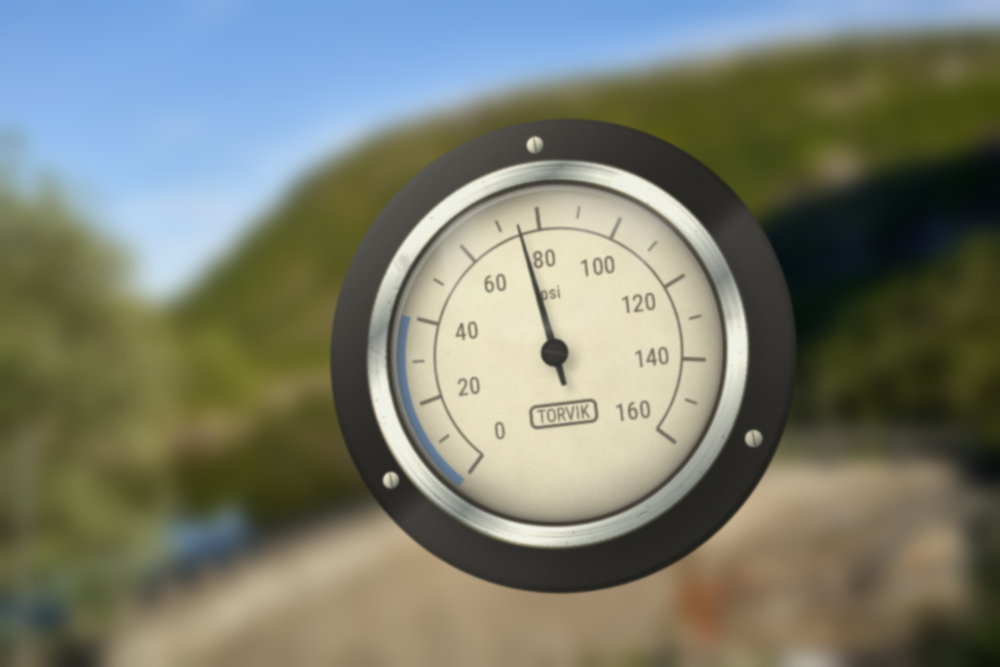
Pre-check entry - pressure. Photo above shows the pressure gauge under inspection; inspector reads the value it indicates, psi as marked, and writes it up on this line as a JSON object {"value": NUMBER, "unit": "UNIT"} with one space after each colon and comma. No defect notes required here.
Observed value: {"value": 75, "unit": "psi"}
